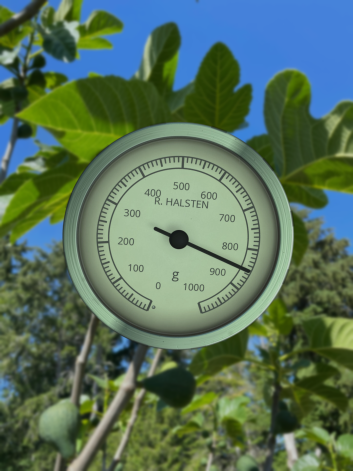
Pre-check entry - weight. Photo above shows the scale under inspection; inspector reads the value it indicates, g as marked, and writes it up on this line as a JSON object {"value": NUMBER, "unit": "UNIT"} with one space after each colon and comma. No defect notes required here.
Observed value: {"value": 850, "unit": "g"}
